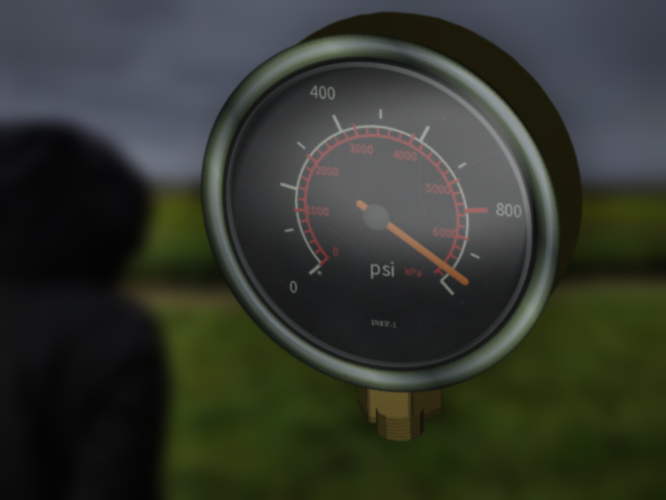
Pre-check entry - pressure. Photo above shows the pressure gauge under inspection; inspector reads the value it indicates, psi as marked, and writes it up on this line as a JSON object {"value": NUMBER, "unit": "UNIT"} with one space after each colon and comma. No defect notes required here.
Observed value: {"value": 950, "unit": "psi"}
